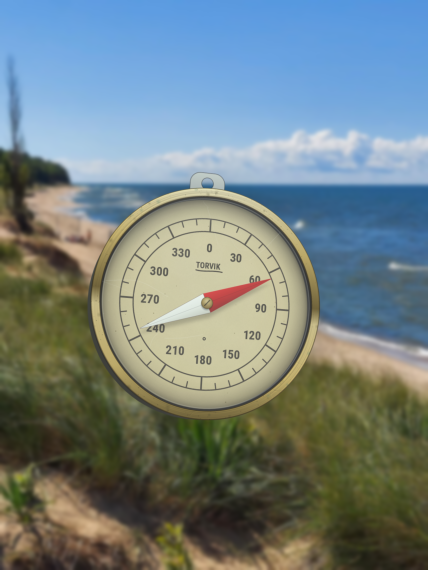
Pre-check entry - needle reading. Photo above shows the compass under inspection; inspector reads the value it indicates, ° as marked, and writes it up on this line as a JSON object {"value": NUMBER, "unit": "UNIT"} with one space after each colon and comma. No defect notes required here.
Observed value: {"value": 65, "unit": "°"}
